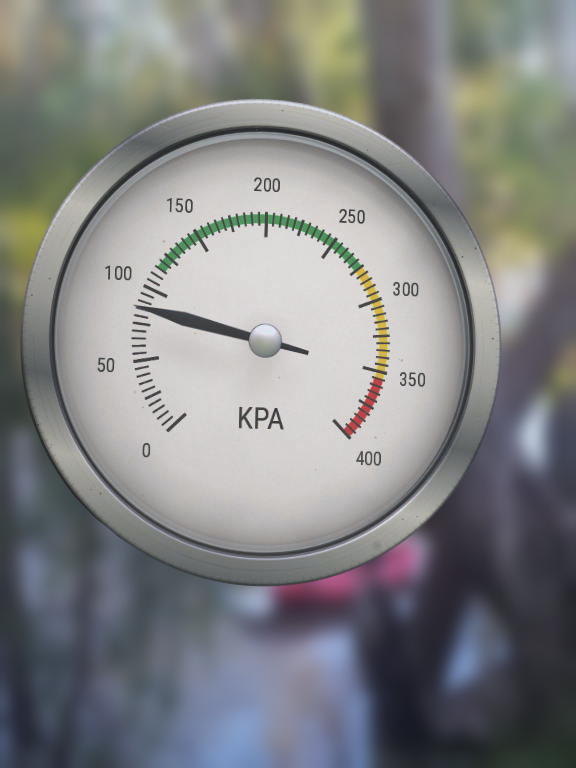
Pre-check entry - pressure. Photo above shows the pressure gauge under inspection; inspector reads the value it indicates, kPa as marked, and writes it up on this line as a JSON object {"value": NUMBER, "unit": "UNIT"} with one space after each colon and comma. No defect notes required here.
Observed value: {"value": 85, "unit": "kPa"}
